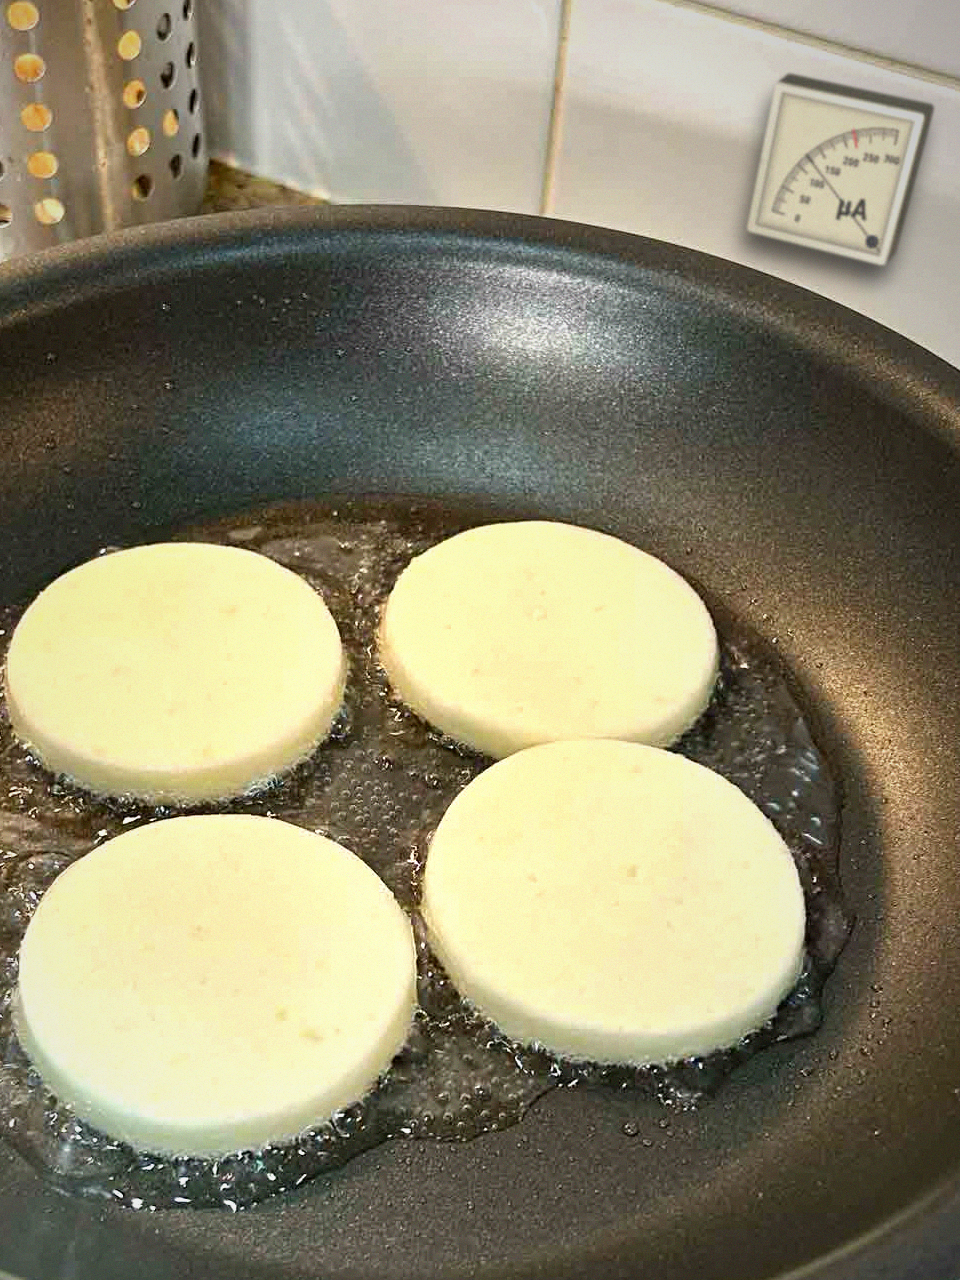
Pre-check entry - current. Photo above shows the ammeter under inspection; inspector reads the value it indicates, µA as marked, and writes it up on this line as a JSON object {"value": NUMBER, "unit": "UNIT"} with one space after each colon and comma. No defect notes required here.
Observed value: {"value": 125, "unit": "µA"}
